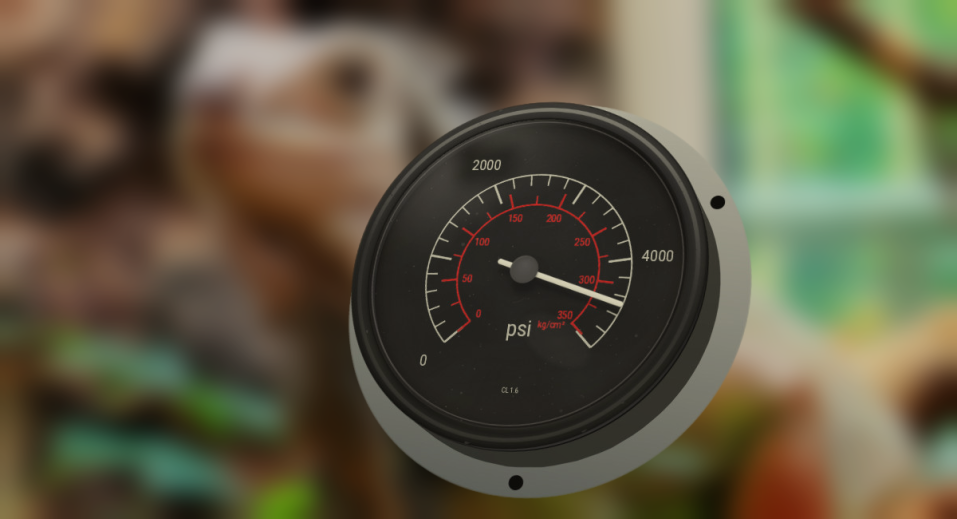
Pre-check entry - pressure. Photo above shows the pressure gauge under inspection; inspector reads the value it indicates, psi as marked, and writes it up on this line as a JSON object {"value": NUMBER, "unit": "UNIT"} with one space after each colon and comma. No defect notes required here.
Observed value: {"value": 4500, "unit": "psi"}
